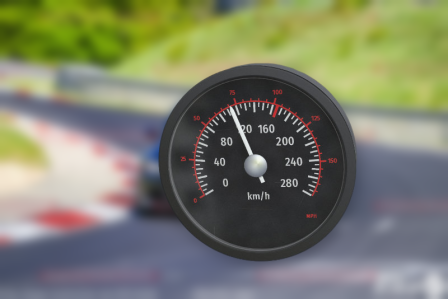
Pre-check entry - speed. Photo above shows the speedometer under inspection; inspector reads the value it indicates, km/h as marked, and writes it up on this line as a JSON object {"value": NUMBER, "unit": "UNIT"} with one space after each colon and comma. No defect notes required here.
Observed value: {"value": 115, "unit": "km/h"}
